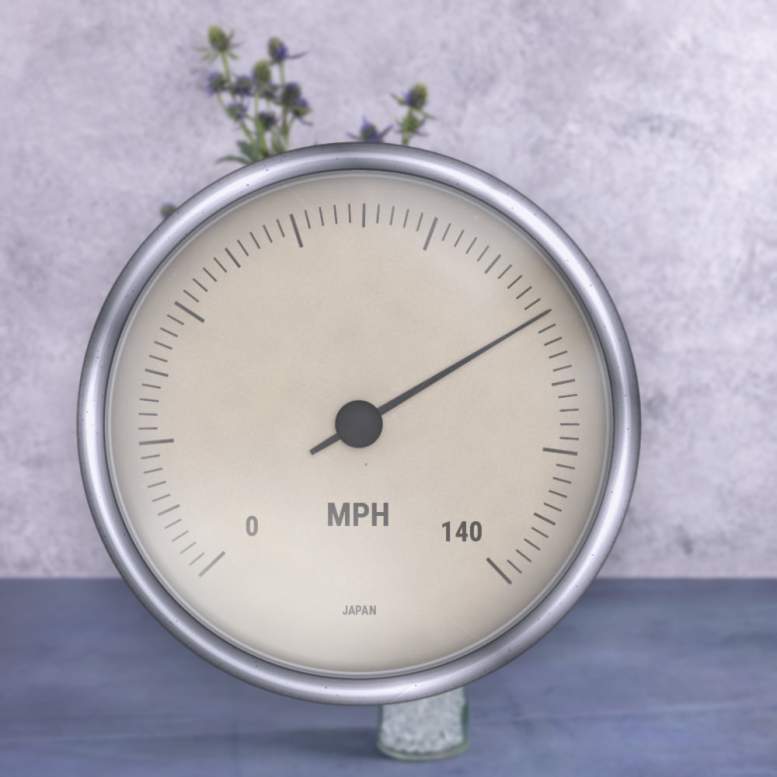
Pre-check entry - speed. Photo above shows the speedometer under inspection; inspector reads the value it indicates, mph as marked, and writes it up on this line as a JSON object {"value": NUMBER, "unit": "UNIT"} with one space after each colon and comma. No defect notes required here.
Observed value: {"value": 100, "unit": "mph"}
